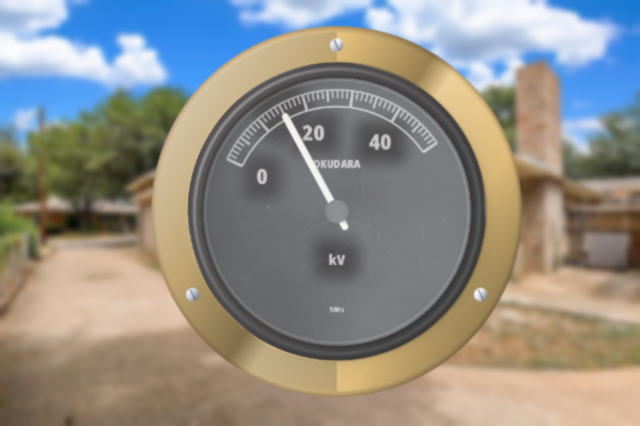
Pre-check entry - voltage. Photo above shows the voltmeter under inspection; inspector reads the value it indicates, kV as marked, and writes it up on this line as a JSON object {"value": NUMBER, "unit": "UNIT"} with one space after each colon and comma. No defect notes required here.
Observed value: {"value": 15, "unit": "kV"}
